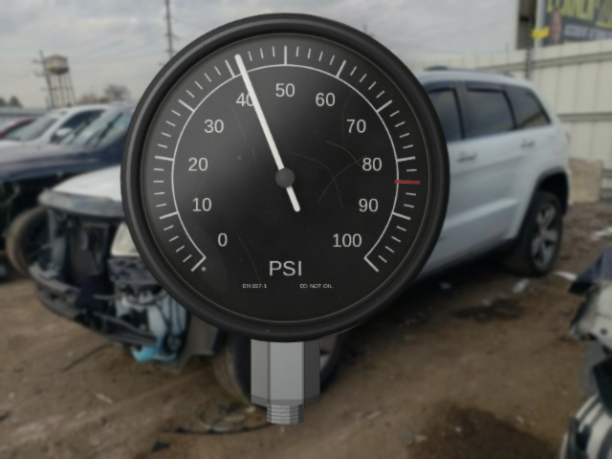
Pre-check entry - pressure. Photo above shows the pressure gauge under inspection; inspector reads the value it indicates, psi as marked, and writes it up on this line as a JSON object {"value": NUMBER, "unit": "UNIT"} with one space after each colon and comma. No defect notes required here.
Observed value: {"value": 42, "unit": "psi"}
